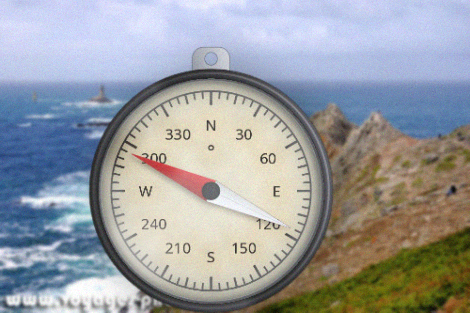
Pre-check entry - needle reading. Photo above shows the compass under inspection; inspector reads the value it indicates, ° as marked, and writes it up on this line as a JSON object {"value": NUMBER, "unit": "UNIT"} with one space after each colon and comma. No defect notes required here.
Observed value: {"value": 295, "unit": "°"}
